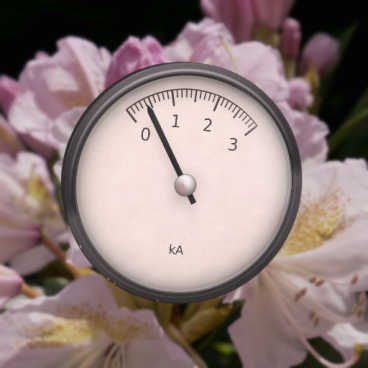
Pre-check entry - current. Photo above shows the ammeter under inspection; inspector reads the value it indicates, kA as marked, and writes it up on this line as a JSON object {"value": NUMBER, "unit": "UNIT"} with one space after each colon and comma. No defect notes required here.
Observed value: {"value": 0.4, "unit": "kA"}
